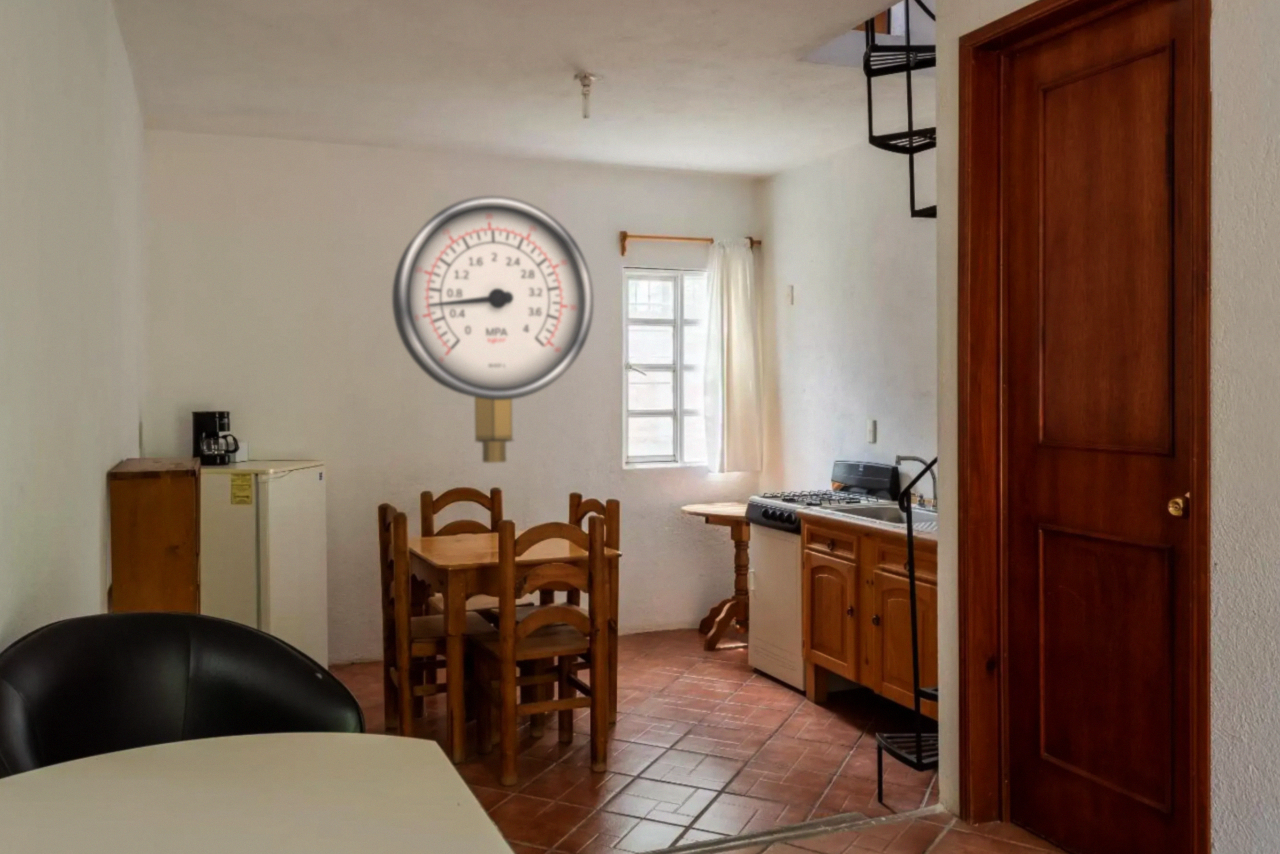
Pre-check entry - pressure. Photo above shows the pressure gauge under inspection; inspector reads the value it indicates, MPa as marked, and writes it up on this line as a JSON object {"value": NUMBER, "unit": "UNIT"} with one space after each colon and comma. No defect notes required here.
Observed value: {"value": 0.6, "unit": "MPa"}
